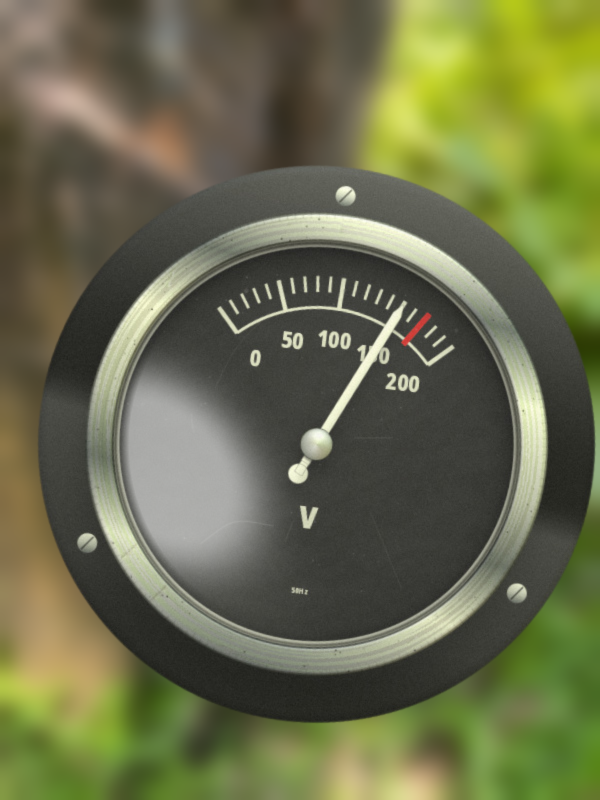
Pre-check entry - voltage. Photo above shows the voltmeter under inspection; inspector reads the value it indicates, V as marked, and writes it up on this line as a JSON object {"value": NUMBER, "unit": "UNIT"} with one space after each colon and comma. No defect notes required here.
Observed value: {"value": 150, "unit": "V"}
